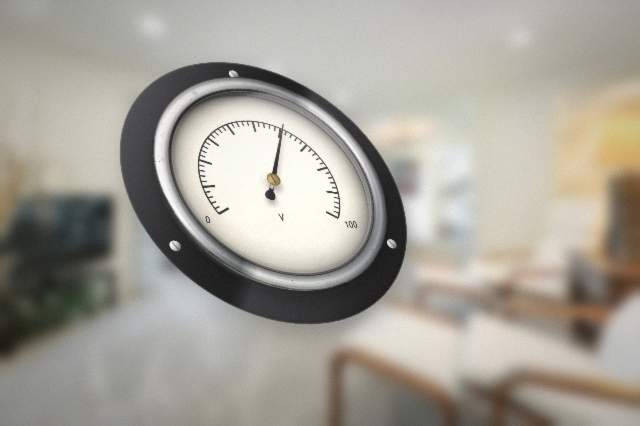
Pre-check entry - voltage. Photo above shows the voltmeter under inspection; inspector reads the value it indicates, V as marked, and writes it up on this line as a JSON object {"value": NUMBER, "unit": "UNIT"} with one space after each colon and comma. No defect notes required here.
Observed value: {"value": 60, "unit": "V"}
